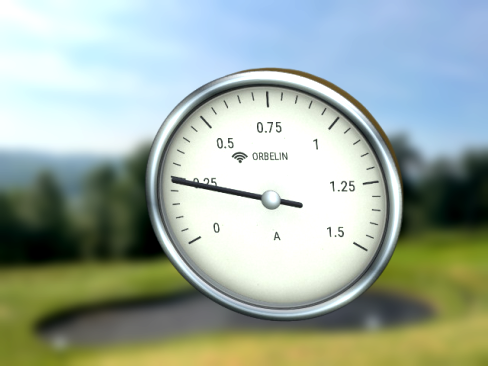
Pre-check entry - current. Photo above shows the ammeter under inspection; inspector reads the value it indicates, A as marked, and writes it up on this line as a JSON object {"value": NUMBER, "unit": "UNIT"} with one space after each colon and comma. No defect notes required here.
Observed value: {"value": 0.25, "unit": "A"}
